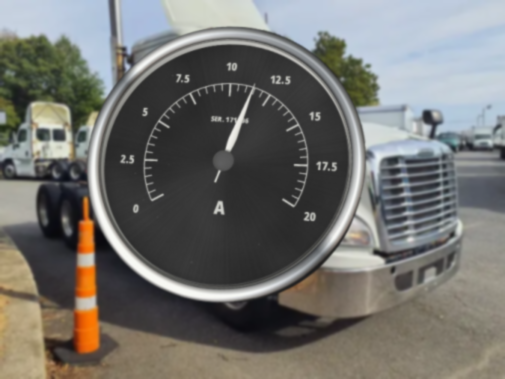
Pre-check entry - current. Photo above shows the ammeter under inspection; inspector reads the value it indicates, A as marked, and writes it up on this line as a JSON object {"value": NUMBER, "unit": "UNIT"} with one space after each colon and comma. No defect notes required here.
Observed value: {"value": 11.5, "unit": "A"}
